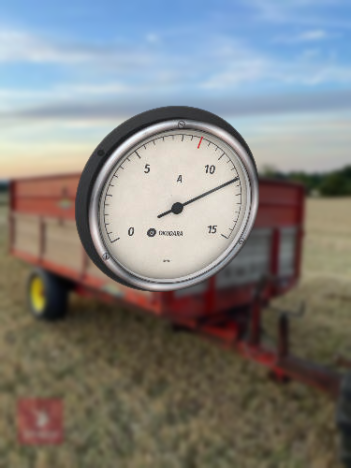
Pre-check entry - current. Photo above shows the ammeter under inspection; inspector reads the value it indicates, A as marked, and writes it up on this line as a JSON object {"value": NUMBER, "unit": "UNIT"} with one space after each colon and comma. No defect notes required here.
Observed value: {"value": 11.5, "unit": "A"}
